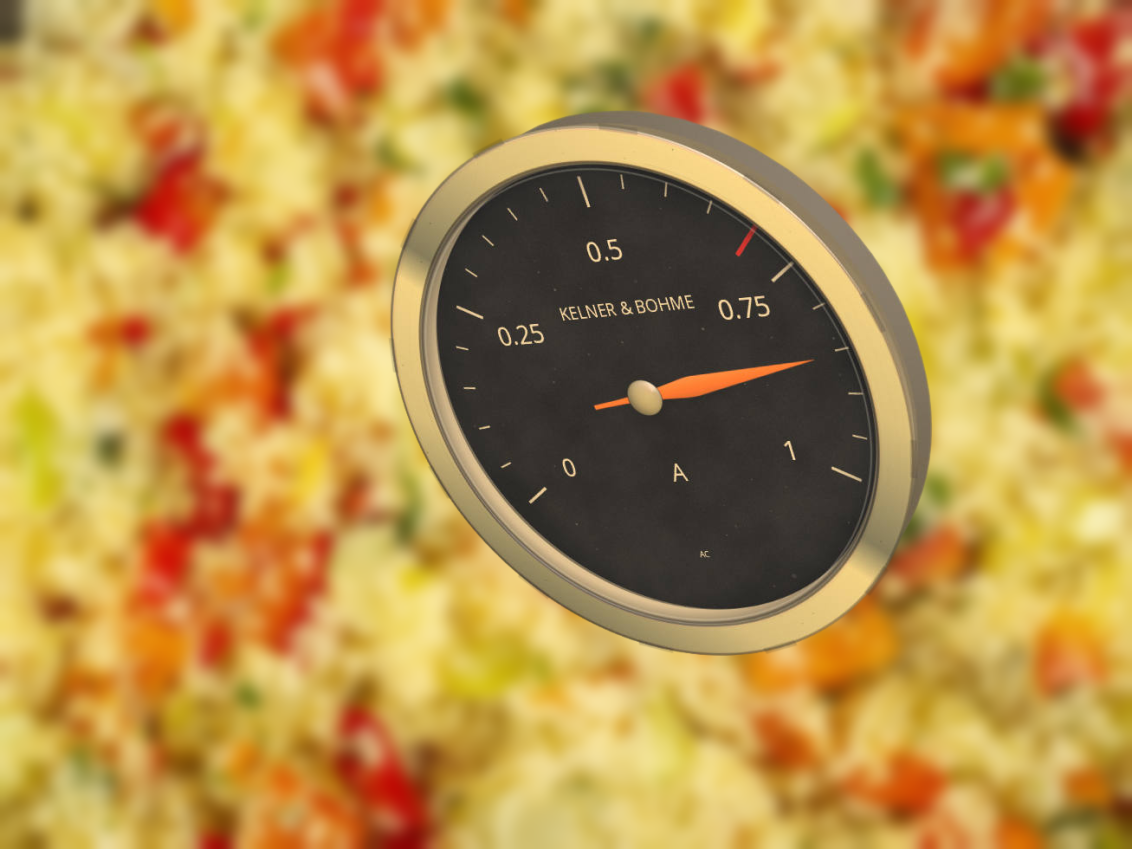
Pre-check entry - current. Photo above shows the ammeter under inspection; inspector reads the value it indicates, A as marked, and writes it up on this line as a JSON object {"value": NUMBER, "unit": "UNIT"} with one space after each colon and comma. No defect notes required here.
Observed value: {"value": 0.85, "unit": "A"}
